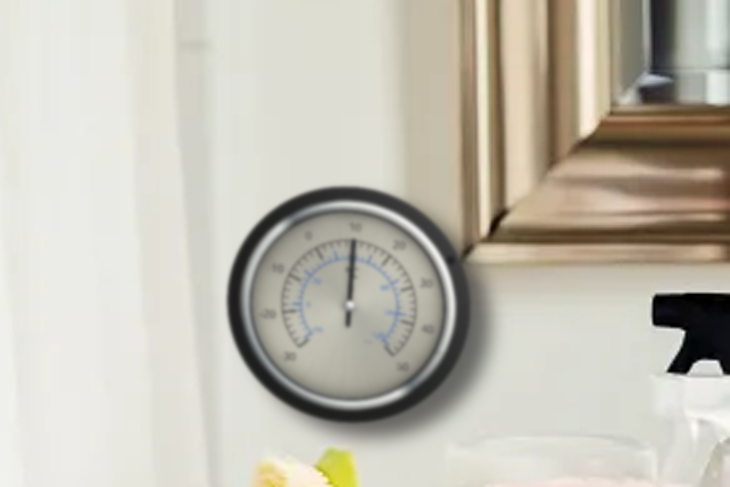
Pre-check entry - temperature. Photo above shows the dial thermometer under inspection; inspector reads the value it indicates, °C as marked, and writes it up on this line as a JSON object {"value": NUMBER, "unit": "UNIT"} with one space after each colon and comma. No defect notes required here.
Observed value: {"value": 10, "unit": "°C"}
